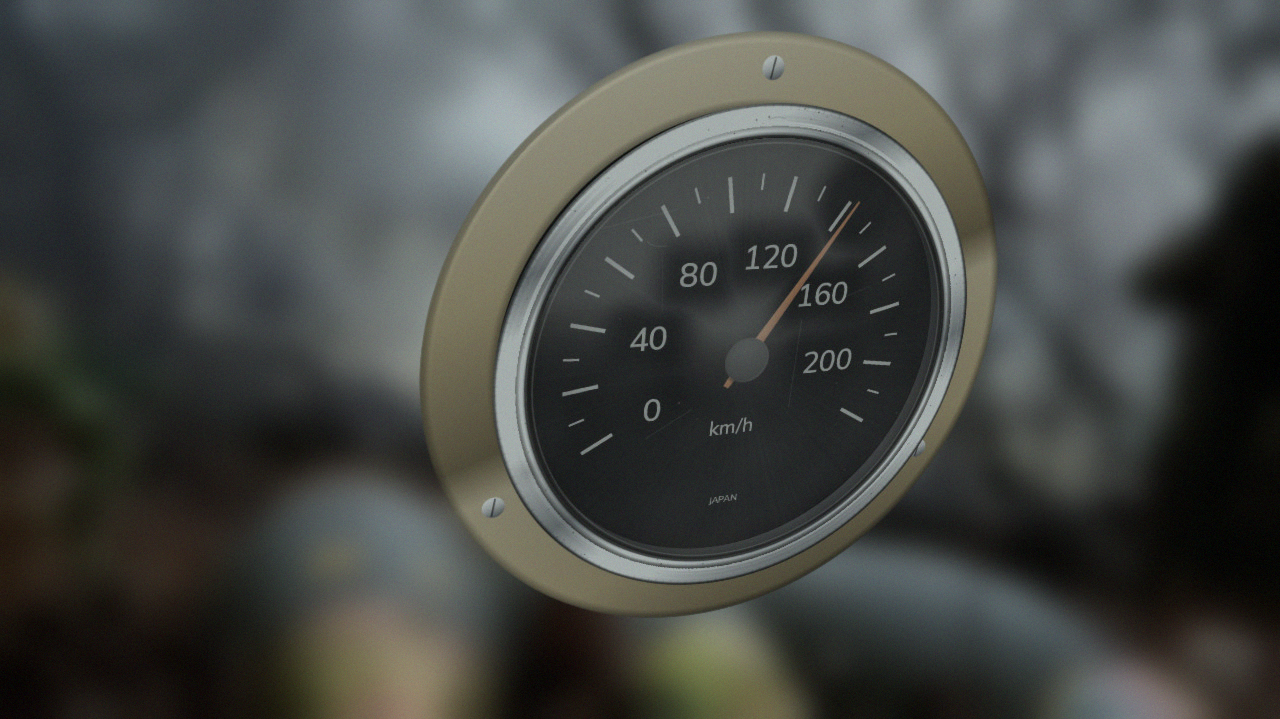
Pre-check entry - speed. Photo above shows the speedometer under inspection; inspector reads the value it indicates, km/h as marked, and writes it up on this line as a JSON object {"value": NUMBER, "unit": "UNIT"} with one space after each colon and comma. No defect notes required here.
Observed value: {"value": 140, "unit": "km/h"}
